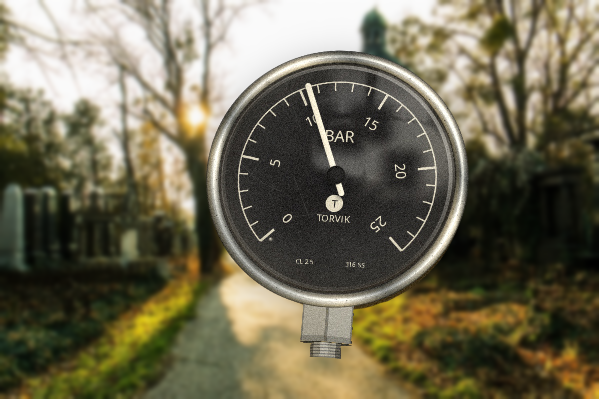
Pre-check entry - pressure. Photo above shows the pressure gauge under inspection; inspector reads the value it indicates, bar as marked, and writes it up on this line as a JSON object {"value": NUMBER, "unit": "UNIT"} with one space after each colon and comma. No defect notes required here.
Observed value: {"value": 10.5, "unit": "bar"}
